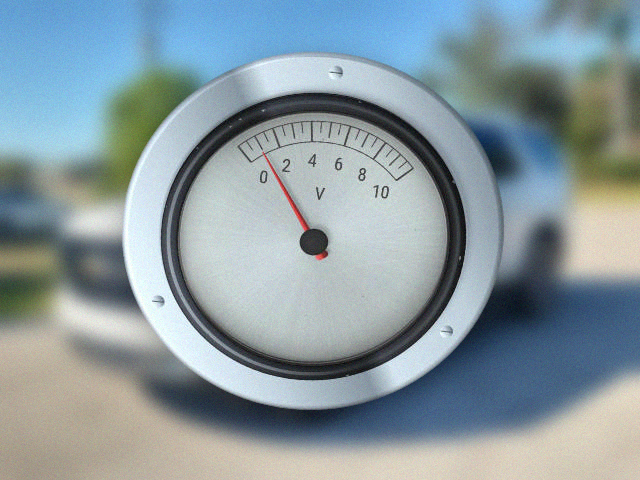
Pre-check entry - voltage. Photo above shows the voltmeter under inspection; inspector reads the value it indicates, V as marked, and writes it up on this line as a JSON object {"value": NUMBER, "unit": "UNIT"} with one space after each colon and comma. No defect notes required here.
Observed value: {"value": 1, "unit": "V"}
